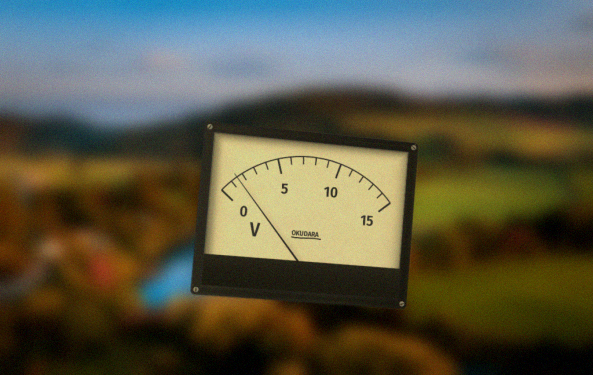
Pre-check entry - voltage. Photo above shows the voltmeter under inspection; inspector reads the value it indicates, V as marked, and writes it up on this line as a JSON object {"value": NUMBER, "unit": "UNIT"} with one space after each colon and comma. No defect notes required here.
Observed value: {"value": 1.5, "unit": "V"}
